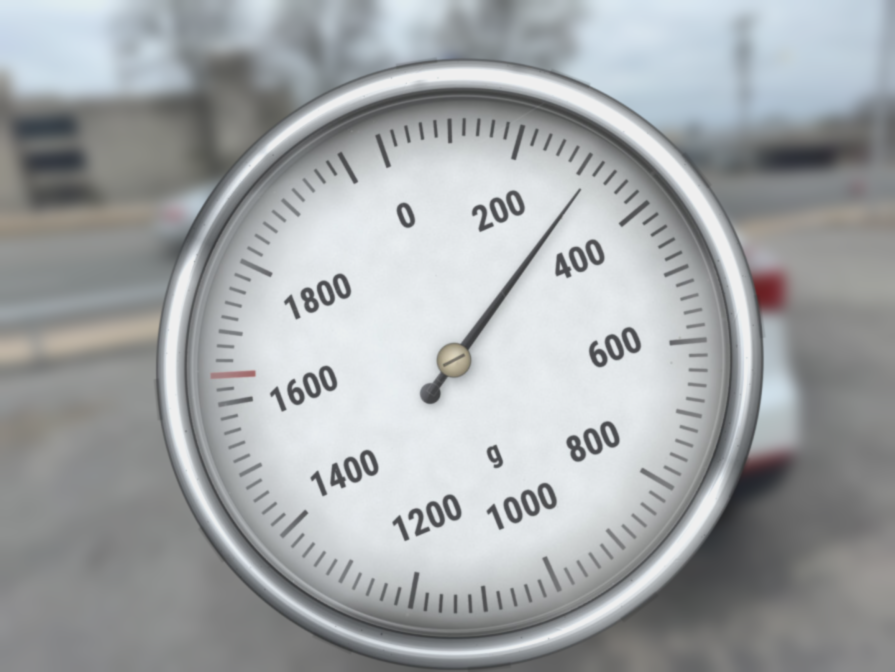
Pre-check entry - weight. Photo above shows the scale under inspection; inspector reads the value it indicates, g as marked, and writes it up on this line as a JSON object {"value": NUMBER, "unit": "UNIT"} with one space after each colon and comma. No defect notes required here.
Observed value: {"value": 320, "unit": "g"}
